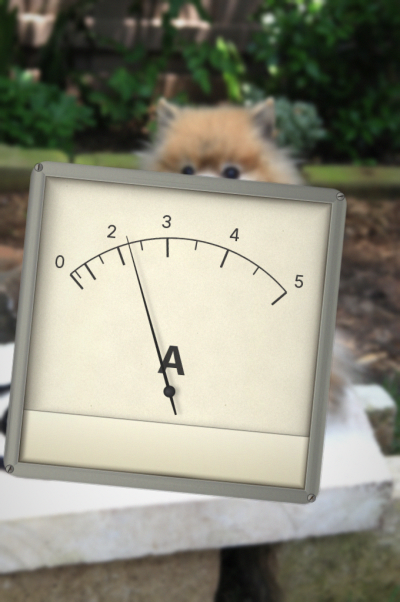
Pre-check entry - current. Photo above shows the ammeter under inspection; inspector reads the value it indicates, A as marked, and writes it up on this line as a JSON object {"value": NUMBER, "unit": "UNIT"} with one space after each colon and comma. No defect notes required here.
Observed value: {"value": 2.25, "unit": "A"}
